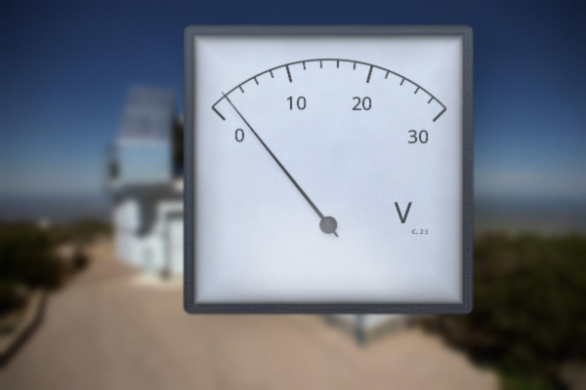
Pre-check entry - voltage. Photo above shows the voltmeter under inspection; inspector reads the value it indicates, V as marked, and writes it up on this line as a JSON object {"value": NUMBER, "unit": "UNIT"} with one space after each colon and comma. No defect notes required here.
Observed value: {"value": 2, "unit": "V"}
